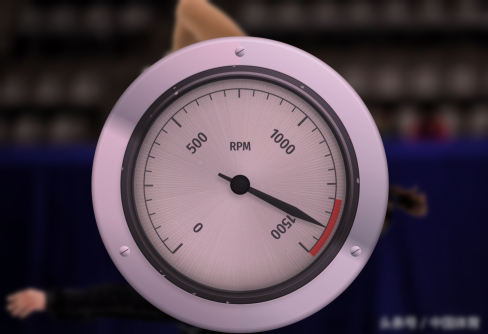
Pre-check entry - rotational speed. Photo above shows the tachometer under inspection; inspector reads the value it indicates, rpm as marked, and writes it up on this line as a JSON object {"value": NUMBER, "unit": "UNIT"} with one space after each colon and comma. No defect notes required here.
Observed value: {"value": 1400, "unit": "rpm"}
